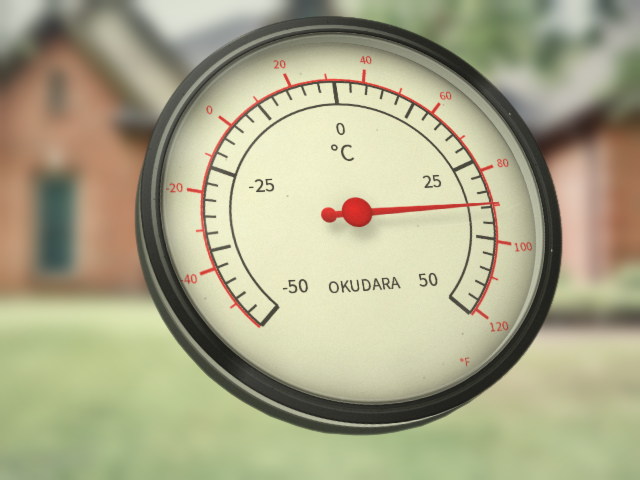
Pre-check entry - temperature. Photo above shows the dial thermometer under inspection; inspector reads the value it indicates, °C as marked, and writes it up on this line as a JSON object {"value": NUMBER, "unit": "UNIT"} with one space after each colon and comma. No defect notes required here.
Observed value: {"value": 32.5, "unit": "°C"}
